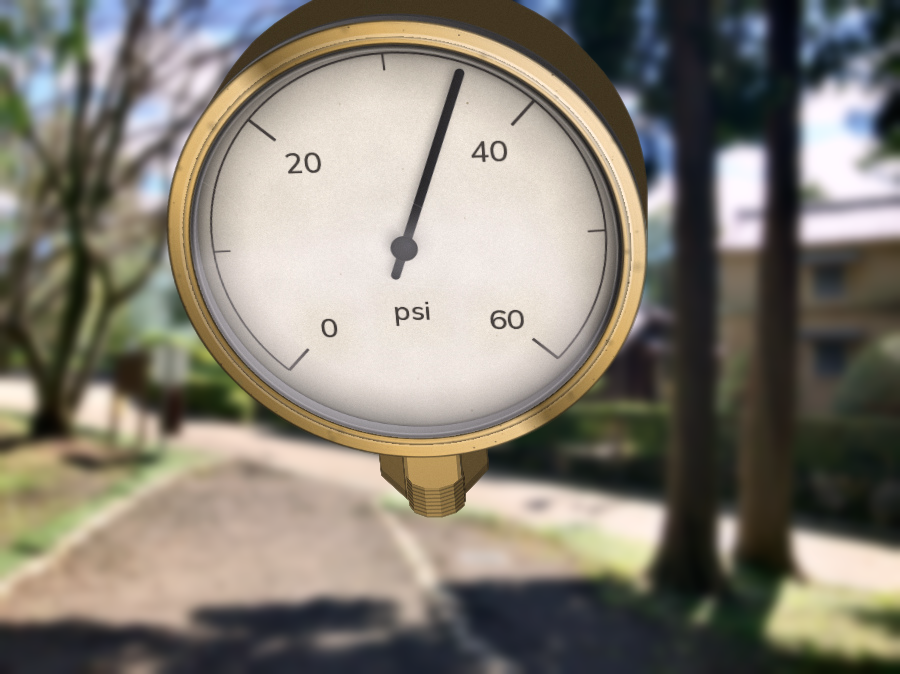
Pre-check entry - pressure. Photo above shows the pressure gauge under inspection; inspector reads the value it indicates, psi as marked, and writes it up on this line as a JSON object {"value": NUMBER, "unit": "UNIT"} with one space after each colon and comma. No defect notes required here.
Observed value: {"value": 35, "unit": "psi"}
